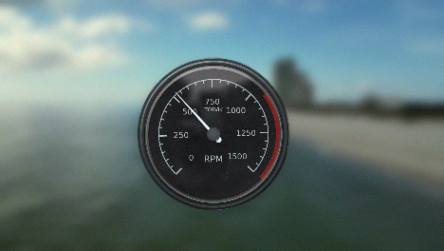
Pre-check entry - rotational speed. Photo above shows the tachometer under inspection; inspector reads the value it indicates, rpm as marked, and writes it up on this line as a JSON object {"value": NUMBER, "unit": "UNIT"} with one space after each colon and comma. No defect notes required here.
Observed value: {"value": 525, "unit": "rpm"}
